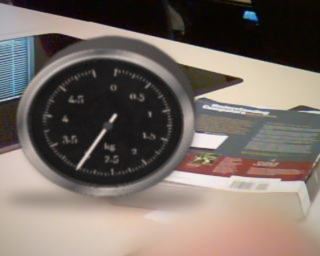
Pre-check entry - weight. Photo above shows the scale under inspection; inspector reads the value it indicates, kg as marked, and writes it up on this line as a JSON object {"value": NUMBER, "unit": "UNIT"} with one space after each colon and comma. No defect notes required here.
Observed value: {"value": 3, "unit": "kg"}
